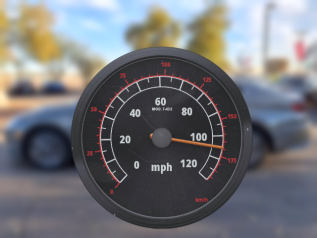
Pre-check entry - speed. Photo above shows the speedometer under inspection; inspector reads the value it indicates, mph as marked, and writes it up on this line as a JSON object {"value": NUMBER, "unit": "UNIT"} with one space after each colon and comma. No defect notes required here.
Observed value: {"value": 105, "unit": "mph"}
